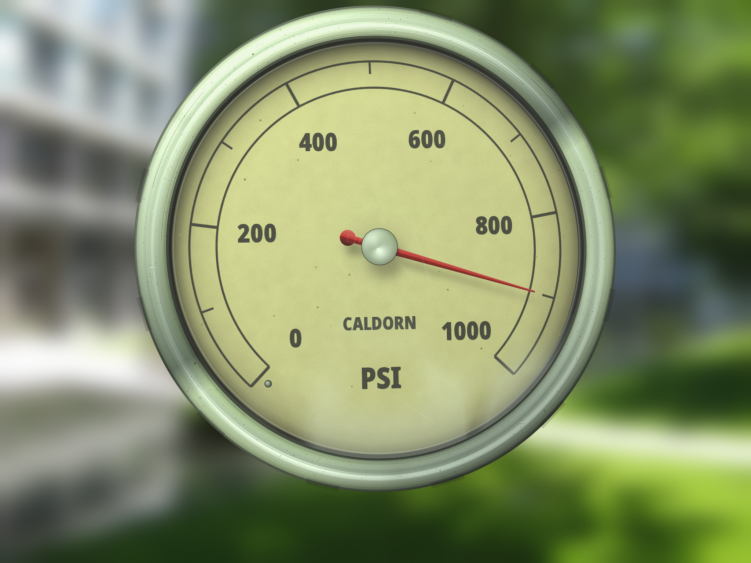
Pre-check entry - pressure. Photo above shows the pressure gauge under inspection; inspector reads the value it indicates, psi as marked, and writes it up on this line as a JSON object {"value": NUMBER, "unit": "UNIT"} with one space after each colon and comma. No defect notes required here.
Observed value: {"value": 900, "unit": "psi"}
